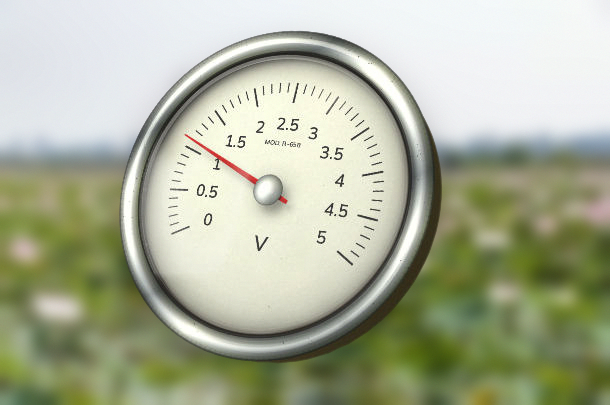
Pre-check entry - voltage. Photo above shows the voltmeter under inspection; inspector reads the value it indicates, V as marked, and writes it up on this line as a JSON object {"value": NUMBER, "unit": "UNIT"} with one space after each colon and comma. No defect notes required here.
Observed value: {"value": 1.1, "unit": "V"}
